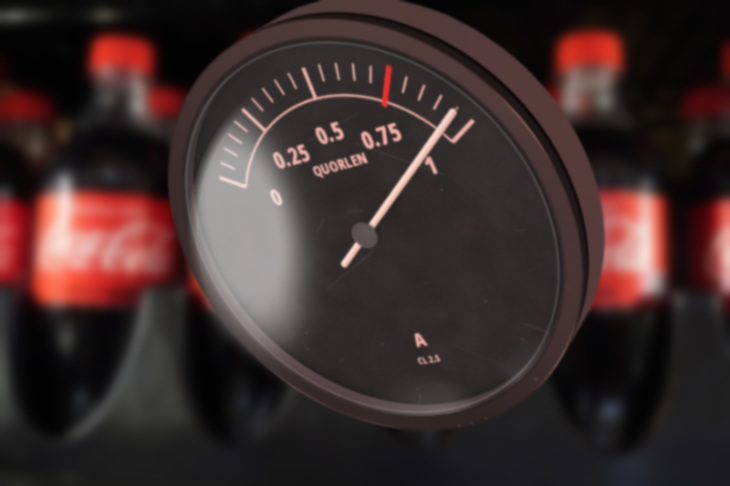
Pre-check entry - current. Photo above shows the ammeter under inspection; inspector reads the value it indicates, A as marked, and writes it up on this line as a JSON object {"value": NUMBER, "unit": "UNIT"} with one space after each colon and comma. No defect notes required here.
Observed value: {"value": 0.95, "unit": "A"}
